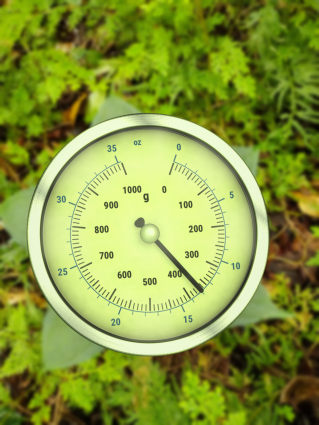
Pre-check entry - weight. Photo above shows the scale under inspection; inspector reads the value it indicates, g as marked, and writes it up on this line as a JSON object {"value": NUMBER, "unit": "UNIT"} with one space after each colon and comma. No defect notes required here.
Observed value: {"value": 370, "unit": "g"}
